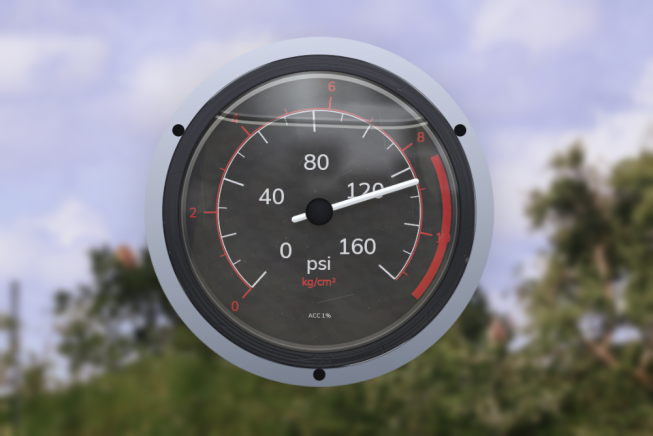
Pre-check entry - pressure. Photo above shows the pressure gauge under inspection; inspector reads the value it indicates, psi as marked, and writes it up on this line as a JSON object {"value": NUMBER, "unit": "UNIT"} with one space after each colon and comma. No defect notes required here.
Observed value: {"value": 125, "unit": "psi"}
